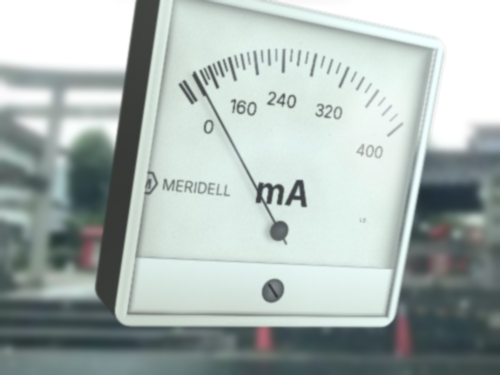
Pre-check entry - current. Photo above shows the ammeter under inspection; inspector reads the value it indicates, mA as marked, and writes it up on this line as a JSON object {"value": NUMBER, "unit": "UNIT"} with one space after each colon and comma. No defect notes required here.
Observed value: {"value": 80, "unit": "mA"}
